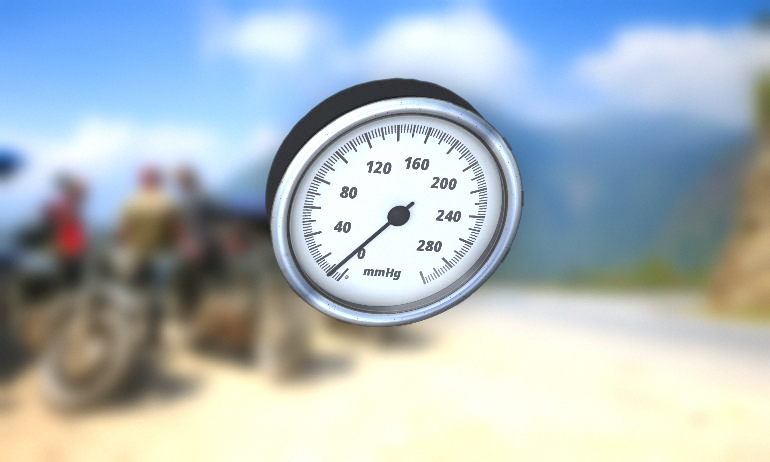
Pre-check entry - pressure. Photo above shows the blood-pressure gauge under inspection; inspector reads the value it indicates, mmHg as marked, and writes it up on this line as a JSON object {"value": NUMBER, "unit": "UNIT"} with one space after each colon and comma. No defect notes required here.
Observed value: {"value": 10, "unit": "mmHg"}
